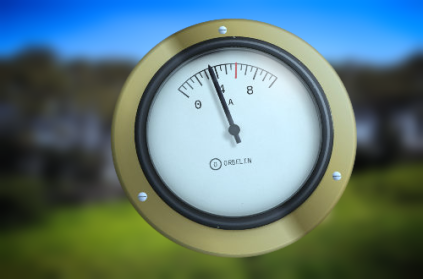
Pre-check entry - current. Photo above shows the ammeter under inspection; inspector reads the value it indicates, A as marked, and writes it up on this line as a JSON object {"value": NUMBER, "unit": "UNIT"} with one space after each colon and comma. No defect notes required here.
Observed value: {"value": 3.5, "unit": "A"}
